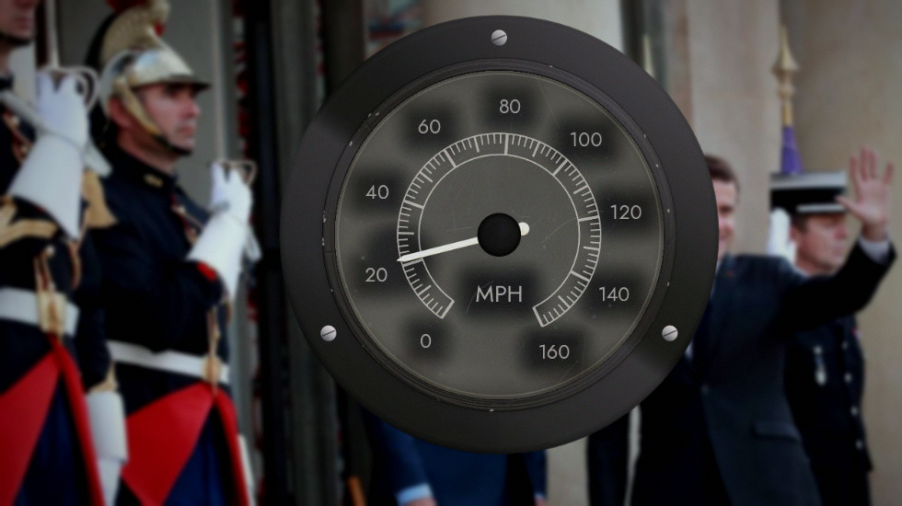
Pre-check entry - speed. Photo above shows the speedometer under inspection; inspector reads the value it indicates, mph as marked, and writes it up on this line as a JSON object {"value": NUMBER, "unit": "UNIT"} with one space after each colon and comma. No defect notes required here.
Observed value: {"value": 22, "unit": "mph"}
